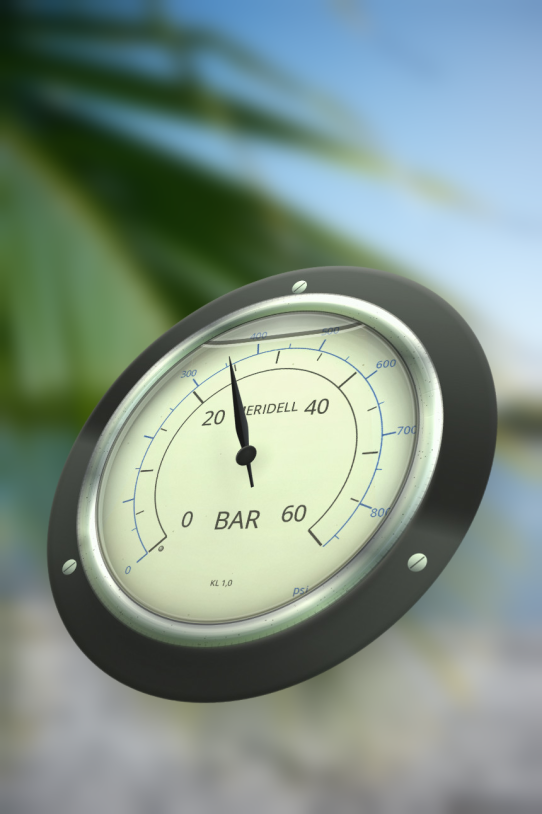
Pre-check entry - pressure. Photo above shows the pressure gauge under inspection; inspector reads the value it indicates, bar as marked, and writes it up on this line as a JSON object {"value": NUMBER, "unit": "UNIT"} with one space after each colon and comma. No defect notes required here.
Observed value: {"value": 25, "unit": "bar"}
